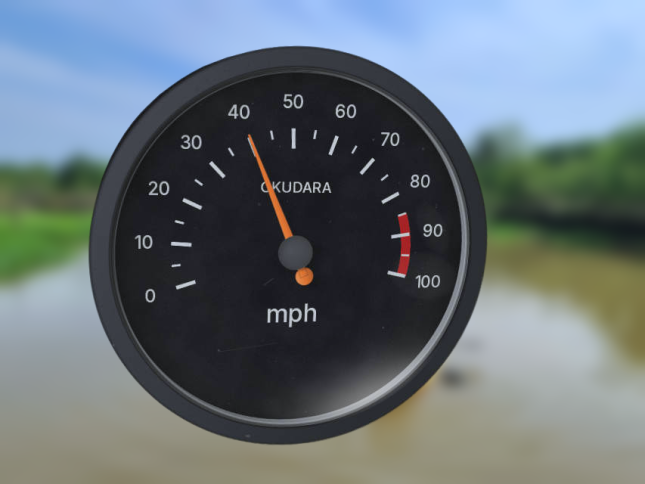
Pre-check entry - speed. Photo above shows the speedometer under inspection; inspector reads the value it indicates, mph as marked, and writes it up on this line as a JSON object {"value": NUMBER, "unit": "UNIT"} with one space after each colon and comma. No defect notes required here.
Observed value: {"value": 40, "unit": "mph"}
